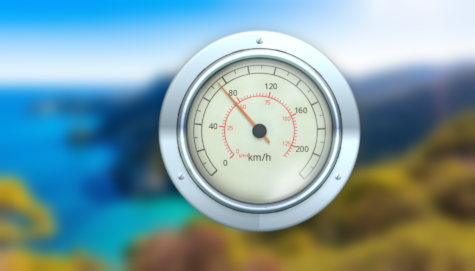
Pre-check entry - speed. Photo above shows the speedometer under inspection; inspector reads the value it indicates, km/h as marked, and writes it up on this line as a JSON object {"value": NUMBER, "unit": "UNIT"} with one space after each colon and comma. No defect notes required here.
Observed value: {"value": 75, "unit": "km/h"}
